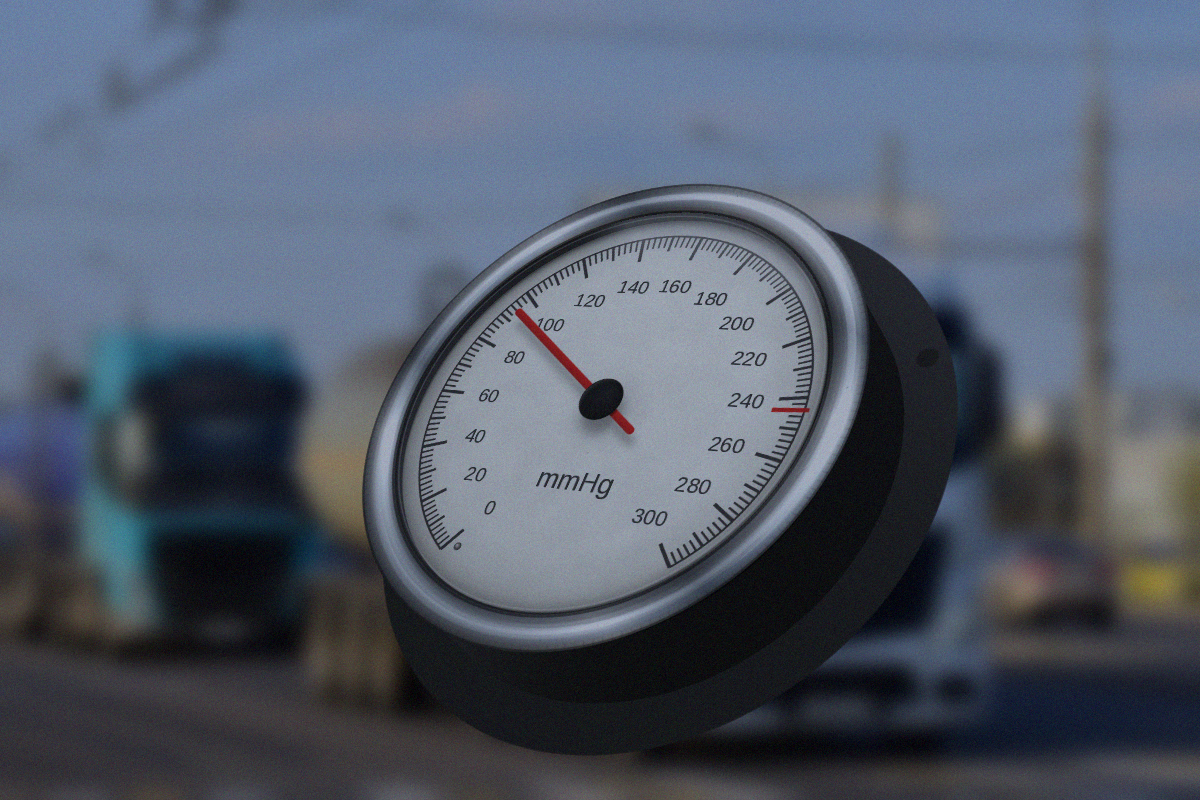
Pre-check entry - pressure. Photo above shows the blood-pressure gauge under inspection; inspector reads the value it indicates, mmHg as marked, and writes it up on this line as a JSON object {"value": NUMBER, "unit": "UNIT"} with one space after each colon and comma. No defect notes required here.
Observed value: {"value": 94, "unit": "mmHg"}
